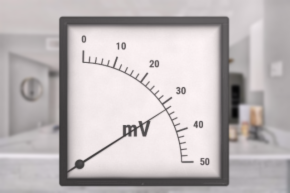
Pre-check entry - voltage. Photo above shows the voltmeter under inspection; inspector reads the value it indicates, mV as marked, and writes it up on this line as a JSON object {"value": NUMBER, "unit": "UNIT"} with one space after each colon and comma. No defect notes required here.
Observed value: {"value": 32, "unit": "mV"}
